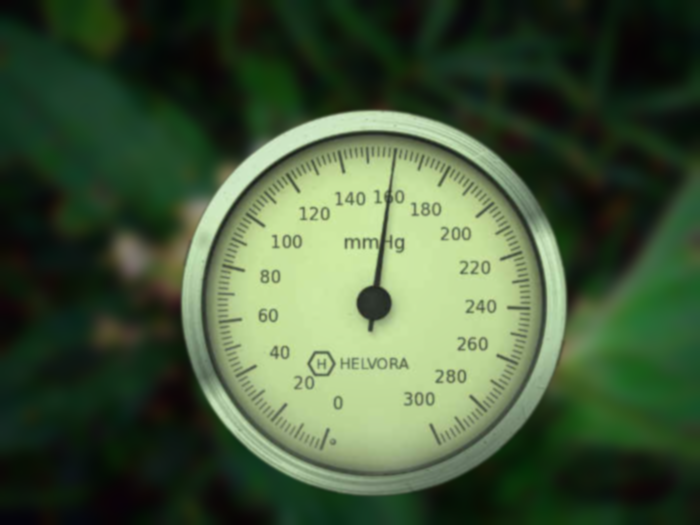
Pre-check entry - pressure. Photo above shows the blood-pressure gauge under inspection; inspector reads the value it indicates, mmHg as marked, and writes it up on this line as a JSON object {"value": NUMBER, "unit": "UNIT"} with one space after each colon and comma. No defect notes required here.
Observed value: {"value": 160, "unit": "mmHg"}
